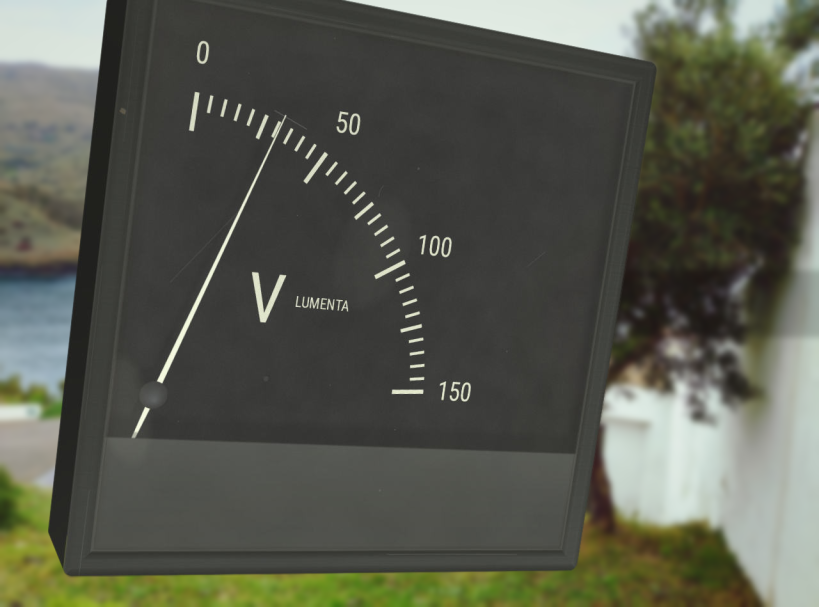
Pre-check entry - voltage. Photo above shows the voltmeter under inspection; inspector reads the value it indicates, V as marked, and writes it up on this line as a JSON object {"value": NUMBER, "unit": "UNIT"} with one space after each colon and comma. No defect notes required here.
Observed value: {"value": 30, "unit": "V"}
